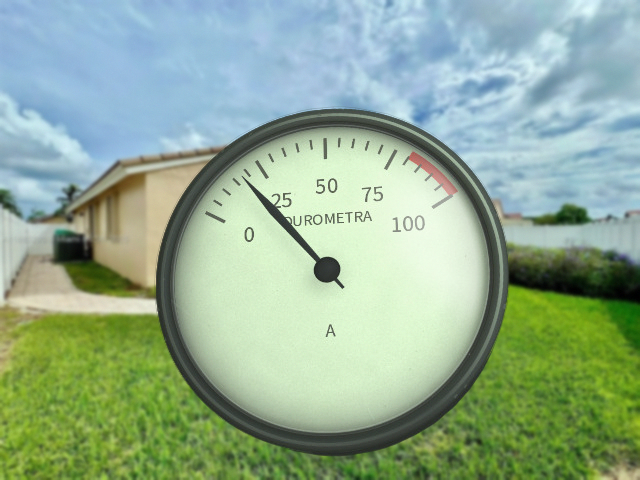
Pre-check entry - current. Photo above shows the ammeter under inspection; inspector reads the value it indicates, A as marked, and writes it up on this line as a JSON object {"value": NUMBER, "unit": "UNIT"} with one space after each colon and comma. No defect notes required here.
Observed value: {"value": 17.5, "unit": "A"}
